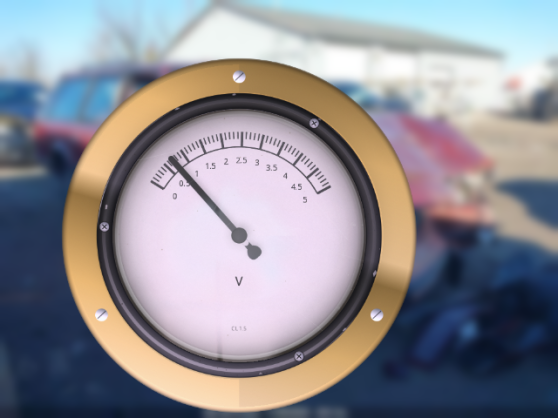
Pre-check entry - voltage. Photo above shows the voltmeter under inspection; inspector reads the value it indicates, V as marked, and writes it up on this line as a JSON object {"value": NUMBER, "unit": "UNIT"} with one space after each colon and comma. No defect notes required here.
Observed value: {"value": 0.7, "unit": "V"}
